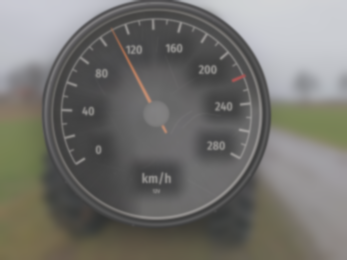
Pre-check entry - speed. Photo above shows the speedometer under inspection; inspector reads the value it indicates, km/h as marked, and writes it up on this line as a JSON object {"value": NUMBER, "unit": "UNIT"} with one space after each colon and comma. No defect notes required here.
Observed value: {"value": 110, "unit": "km/h"}
